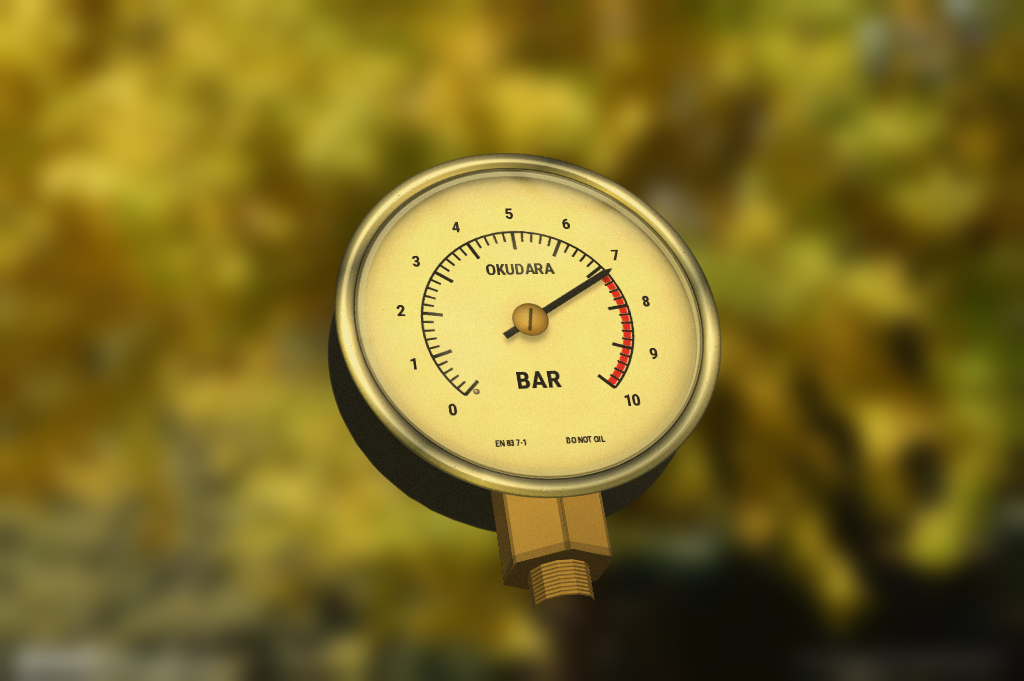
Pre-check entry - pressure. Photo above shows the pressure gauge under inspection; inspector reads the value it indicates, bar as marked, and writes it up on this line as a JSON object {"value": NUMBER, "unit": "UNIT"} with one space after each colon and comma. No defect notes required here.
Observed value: {"value": 7.2, "unit": "bar"}
